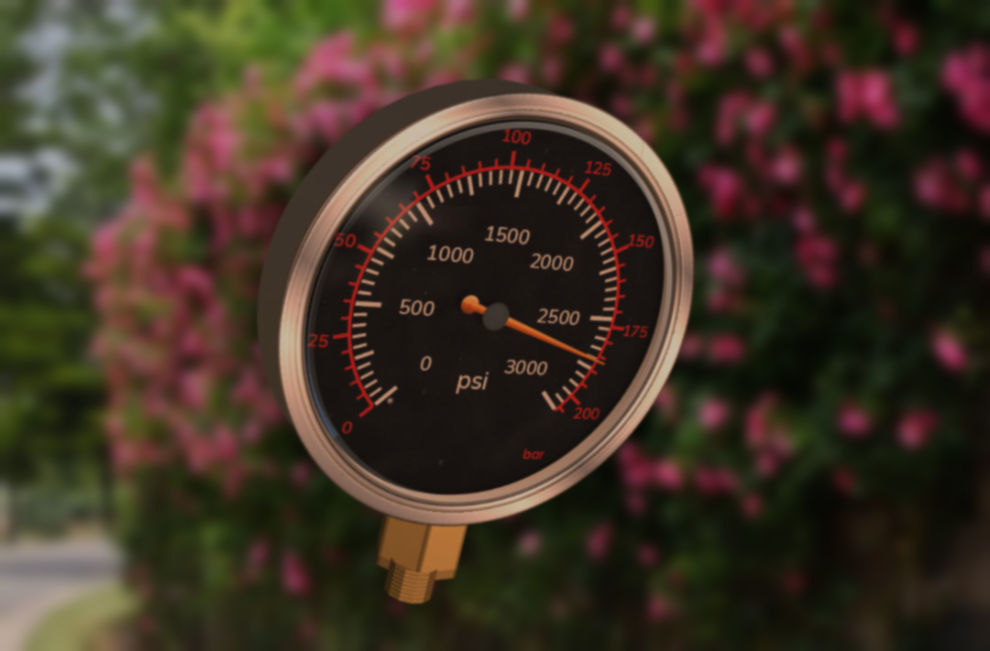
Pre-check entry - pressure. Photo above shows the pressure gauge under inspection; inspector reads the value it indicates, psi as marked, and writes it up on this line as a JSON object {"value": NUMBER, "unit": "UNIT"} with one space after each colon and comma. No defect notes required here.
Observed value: {"value": 2700, "unit": "psi"}
